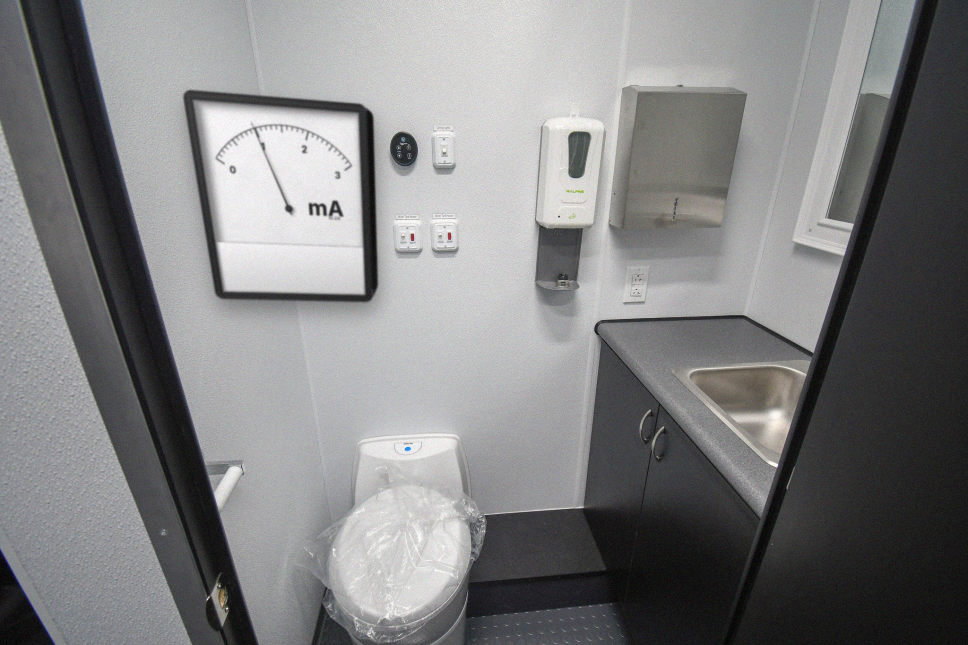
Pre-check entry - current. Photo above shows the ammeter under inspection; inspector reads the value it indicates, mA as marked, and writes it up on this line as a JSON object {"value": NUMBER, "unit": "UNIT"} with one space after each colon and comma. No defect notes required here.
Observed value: {"value": 1, "unit": "mA"}
